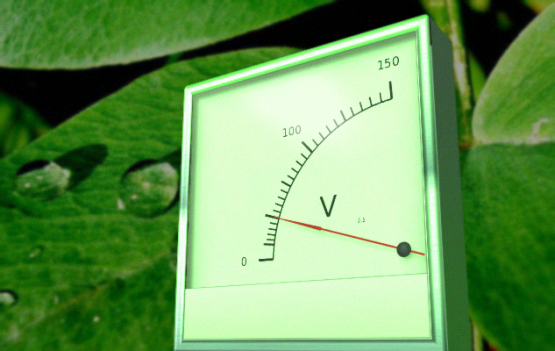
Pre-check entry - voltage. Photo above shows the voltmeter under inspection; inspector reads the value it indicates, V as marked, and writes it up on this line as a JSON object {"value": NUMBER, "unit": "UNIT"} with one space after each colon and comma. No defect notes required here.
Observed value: {"value": 50, "unit": "V"}
